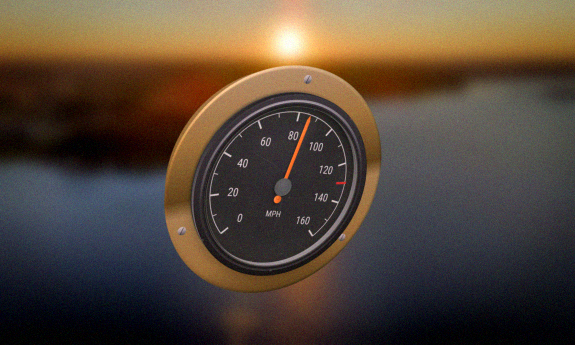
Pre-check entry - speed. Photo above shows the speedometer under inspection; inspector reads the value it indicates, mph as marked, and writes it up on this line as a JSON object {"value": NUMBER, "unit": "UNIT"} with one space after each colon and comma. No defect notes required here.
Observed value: {"value": 85, "unit": "mph"}
